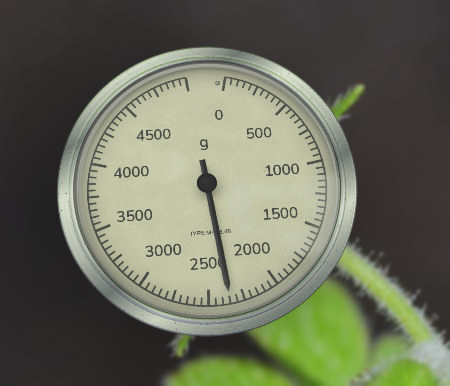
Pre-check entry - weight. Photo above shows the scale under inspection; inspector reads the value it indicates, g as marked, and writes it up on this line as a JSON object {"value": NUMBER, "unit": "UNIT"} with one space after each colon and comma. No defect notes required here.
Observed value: {"value": 2350, "unit": "g"}
